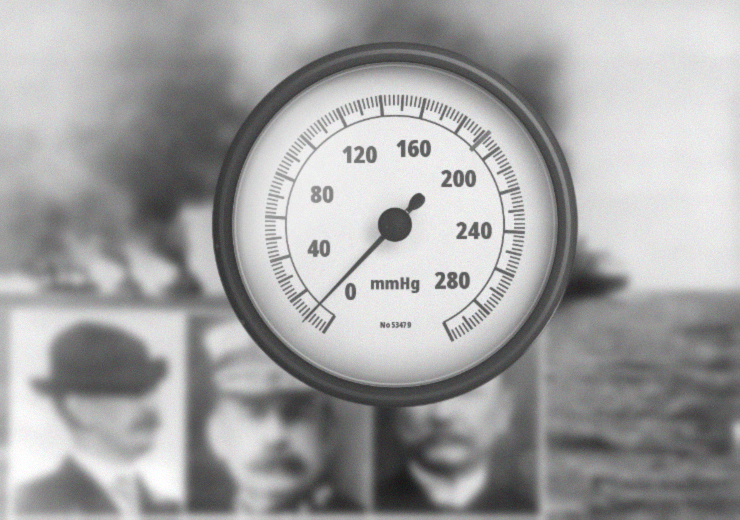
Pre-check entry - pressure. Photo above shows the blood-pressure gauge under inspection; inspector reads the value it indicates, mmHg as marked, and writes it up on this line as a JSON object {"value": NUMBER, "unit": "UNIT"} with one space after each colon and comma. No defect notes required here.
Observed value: {"value": 10, "unit": "mmHg"}
